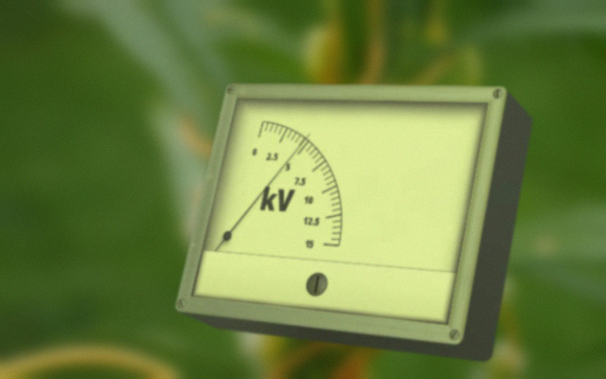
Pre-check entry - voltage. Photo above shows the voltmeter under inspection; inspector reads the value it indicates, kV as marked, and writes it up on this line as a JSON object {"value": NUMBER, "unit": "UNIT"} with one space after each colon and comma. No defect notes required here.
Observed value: {"value": 5, "unit": "kV"}
